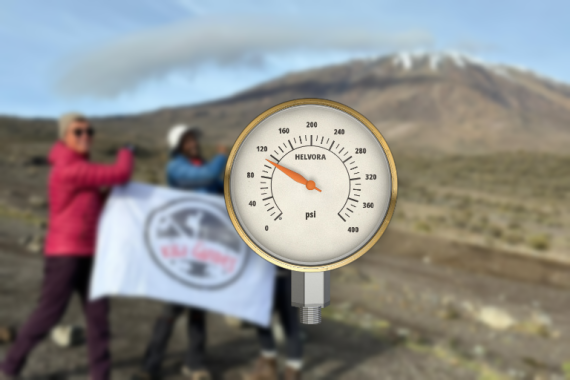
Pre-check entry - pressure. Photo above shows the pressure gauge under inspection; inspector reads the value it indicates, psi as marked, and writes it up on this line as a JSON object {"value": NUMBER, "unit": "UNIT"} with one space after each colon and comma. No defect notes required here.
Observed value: {"value": 110, "unit": "psi"}
